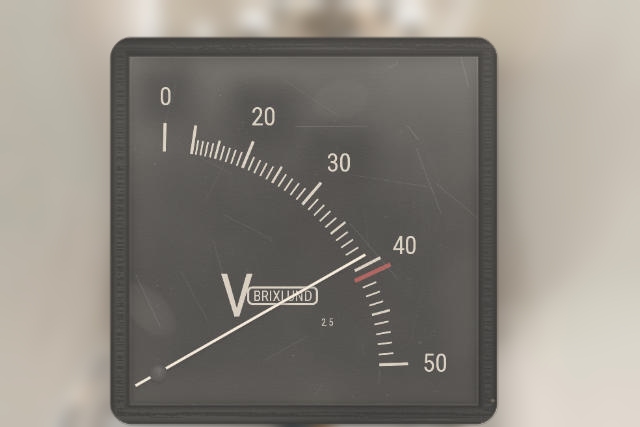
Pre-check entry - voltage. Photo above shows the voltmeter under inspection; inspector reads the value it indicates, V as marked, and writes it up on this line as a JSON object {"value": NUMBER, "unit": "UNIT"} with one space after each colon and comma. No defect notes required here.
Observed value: {"value": 39, "unit": "V"}
